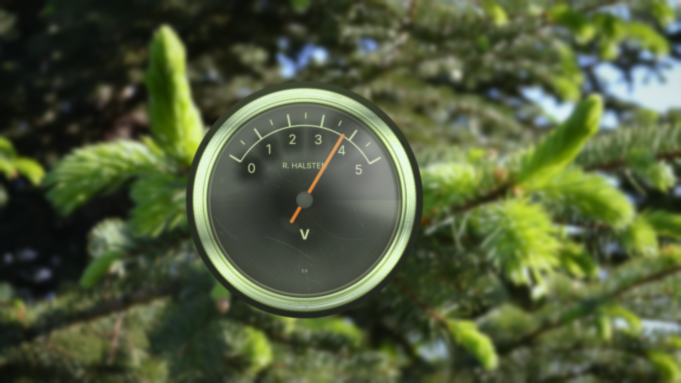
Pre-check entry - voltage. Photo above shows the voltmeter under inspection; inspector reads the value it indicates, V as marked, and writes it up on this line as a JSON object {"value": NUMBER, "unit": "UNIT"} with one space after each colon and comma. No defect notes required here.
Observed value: {"value": 3.75, "unit": "V"}
